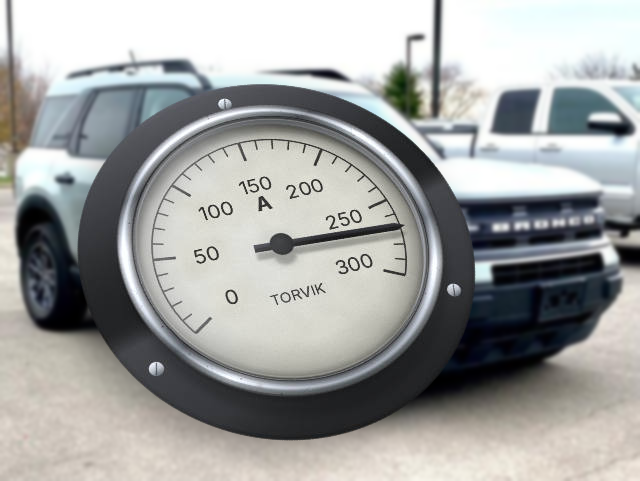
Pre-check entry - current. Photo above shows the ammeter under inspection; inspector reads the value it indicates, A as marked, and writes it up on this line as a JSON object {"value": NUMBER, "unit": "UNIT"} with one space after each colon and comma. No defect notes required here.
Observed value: {"value": 270, "unit": "A"}
